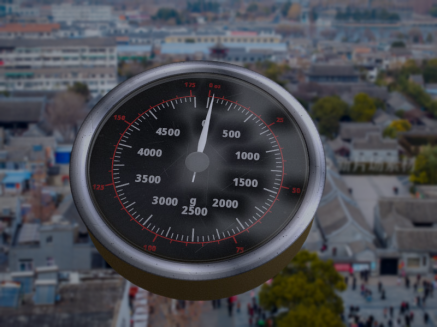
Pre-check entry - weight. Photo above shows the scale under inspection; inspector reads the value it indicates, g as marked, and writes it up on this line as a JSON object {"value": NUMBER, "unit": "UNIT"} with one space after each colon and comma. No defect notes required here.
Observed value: {"value": 50, "unit": "g"}
